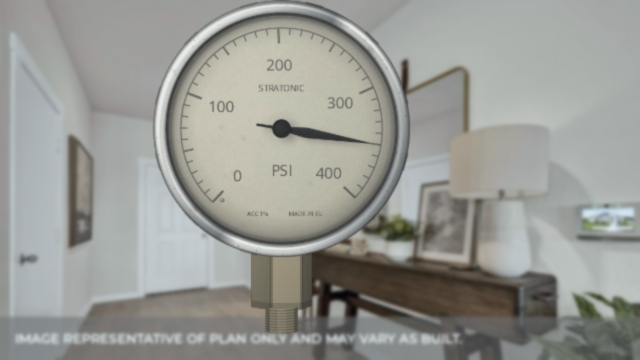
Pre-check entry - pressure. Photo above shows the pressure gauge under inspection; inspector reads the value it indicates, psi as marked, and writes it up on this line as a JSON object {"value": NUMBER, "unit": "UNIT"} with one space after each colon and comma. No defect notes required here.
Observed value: {"value": 350, "unit": "psi"}
